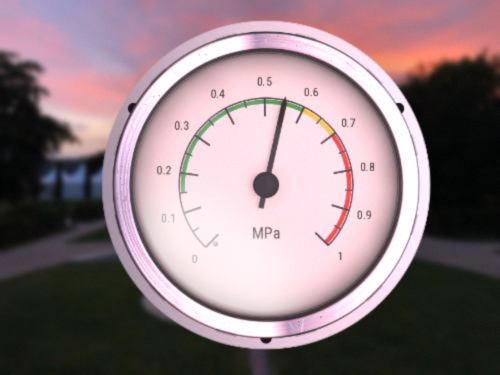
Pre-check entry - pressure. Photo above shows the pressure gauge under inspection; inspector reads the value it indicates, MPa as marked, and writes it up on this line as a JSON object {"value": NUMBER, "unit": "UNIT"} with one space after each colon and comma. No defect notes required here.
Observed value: {"value": 0.55, "unit": "MPa"}
